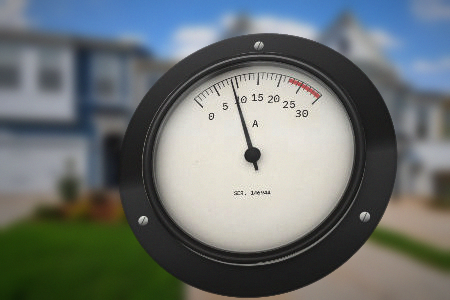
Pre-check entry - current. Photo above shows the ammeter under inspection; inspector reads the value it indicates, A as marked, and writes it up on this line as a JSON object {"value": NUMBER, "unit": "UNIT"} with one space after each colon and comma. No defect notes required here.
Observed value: {"value": 9, "unit": "A"}
